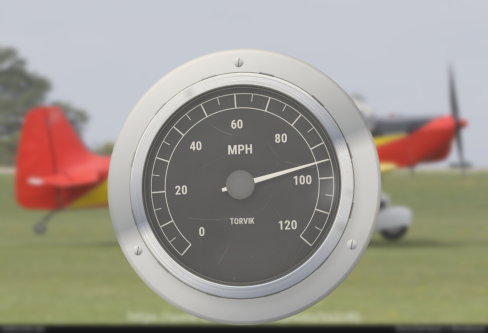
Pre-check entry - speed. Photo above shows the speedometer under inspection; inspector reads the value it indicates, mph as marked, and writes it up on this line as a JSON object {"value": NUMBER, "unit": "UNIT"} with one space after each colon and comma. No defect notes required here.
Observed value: {"value": 95, "unit": "mph"}
